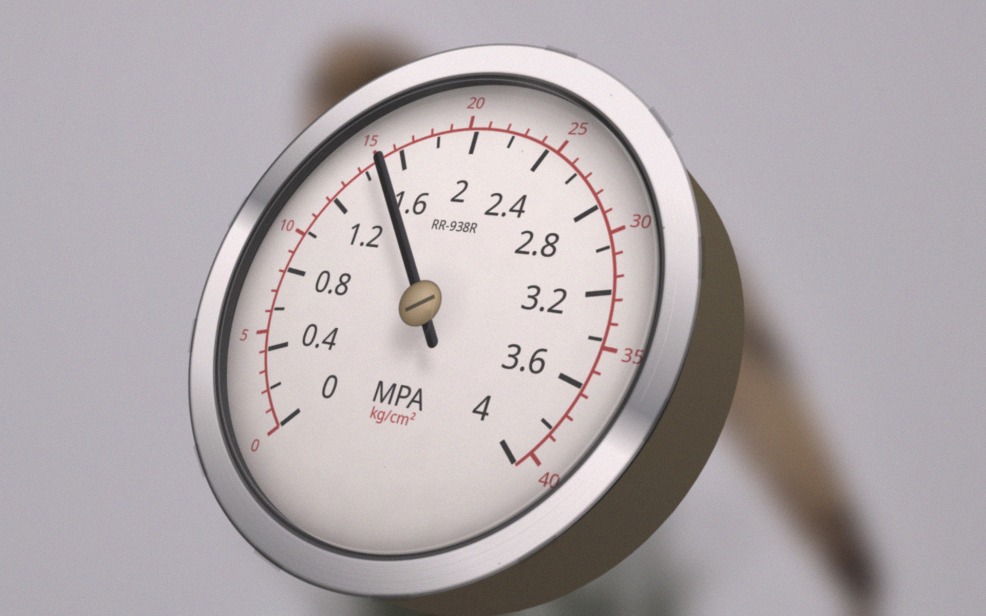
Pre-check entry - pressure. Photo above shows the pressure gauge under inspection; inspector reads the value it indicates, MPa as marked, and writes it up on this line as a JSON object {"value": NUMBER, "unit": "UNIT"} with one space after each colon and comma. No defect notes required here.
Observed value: {"value": 1.5, "unit": "MPa"}
